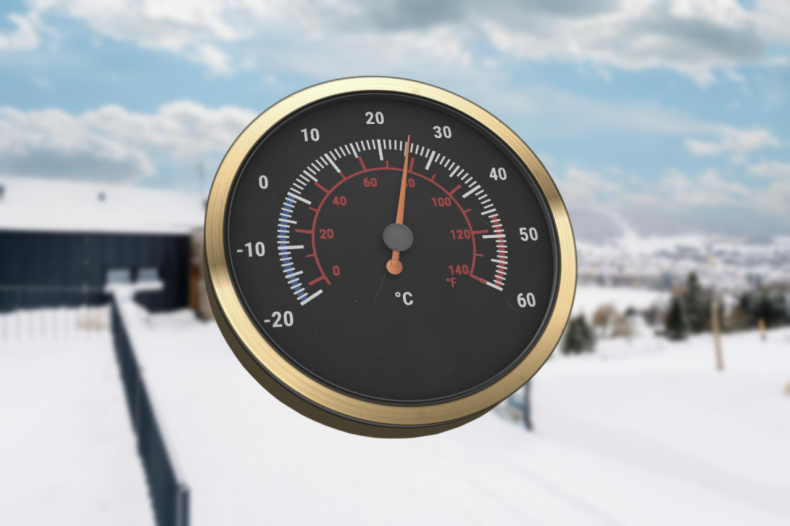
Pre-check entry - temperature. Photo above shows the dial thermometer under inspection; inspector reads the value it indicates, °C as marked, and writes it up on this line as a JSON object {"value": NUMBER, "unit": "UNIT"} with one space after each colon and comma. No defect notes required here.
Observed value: {"value": 25, "unit": "°C"}
